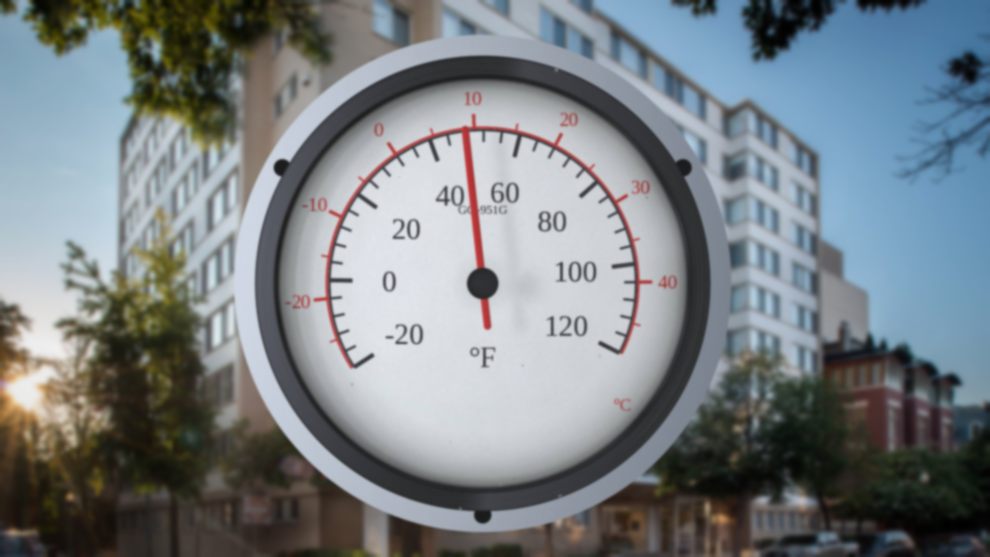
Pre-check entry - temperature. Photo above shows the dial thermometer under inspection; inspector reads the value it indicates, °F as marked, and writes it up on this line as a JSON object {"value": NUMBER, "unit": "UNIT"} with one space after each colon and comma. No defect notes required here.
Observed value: {"value": 48, "unit": "°F"}
